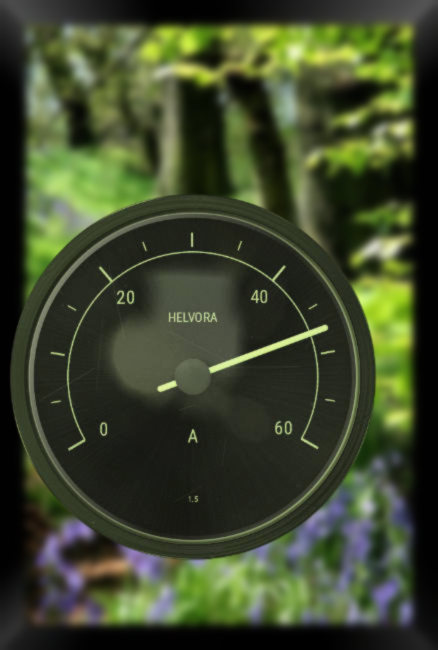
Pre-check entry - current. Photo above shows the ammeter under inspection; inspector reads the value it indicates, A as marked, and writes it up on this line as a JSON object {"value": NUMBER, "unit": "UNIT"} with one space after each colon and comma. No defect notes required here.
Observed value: {"value": 47.5, "unit": "A"}
